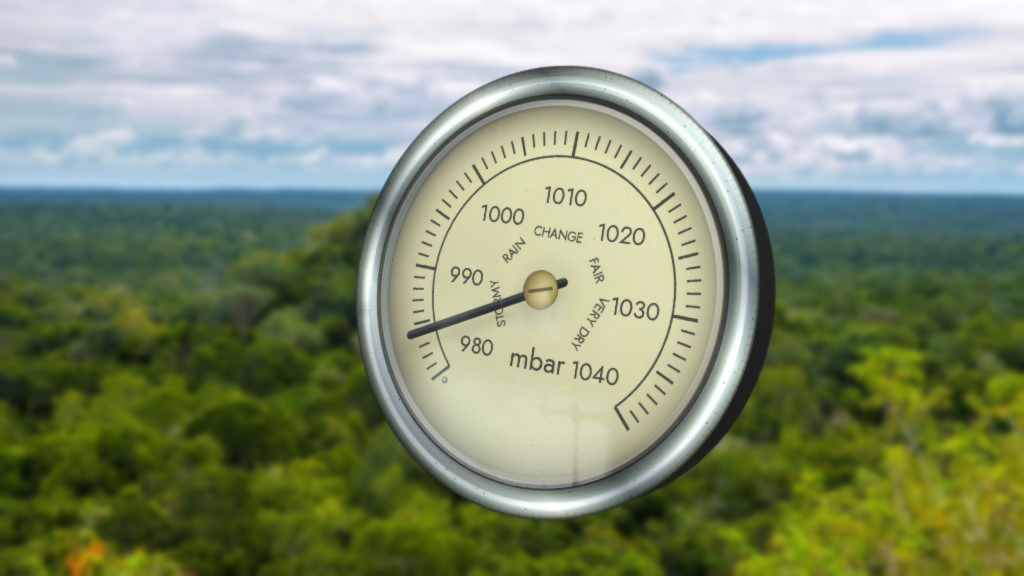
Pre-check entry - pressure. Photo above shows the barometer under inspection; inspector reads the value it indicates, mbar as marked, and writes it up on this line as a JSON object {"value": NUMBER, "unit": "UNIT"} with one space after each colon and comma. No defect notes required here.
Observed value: {"value": 984, "unit": "mbar"}
